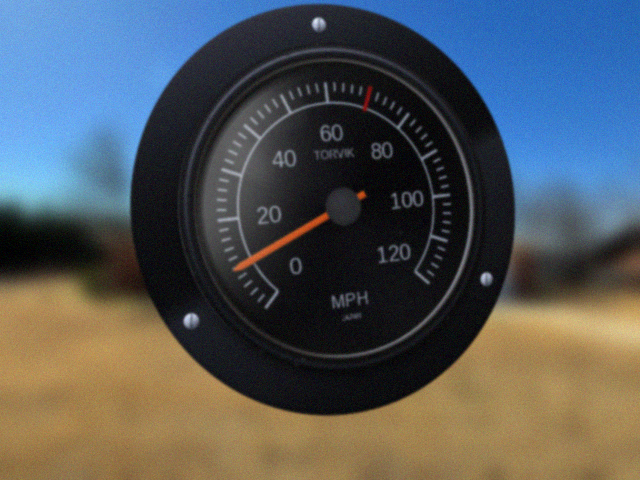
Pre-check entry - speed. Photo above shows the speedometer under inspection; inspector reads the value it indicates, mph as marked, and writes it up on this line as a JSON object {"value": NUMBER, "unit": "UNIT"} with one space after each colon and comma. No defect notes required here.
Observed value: {"value": 10, "unit": "mph"}
